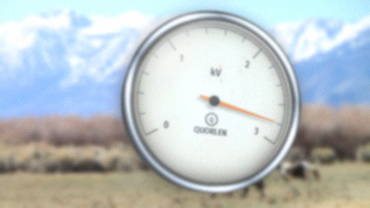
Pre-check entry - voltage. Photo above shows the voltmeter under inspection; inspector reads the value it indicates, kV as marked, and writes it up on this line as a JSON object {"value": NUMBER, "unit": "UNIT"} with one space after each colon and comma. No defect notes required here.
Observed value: {"value": 2.8, "unit": "kV"}
